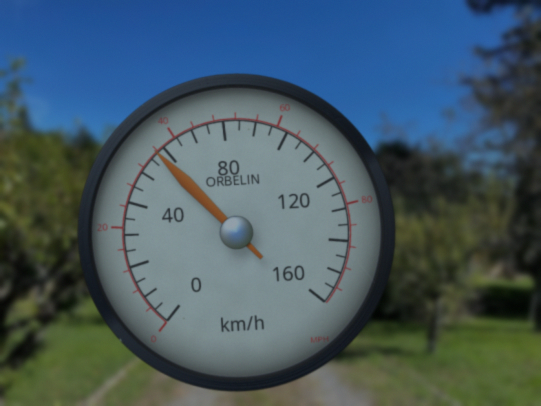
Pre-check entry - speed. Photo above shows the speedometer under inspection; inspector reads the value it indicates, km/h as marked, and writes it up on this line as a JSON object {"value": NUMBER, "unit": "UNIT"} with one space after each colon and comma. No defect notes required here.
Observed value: {"value": 57.5, "unit": "km/h"}
